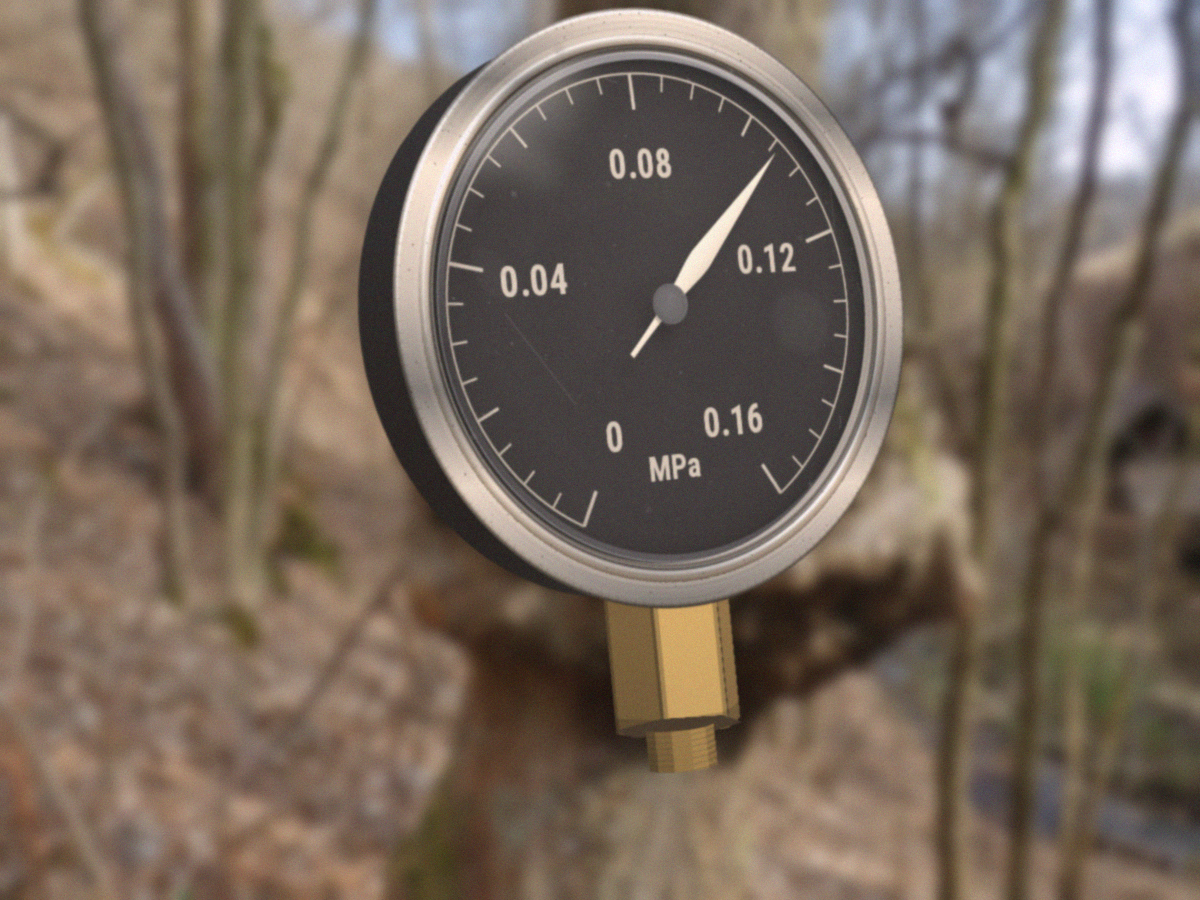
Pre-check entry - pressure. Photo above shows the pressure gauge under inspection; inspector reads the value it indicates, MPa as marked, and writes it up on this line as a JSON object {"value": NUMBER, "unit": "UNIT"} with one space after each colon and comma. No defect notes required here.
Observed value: {"value": 0.105, "unit": "MPa"}
